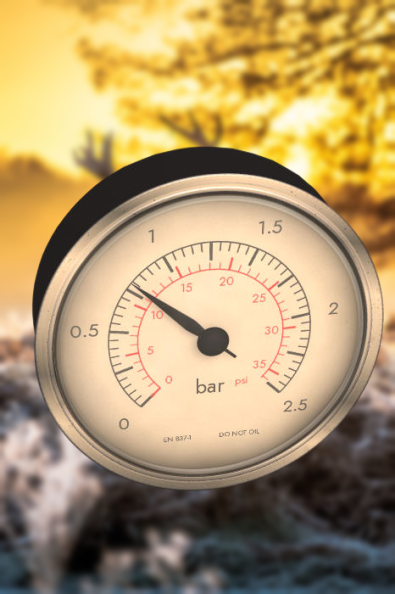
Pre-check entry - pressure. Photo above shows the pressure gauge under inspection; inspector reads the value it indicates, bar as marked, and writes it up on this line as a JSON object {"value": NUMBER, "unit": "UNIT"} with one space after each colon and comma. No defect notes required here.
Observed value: {"value": 0.8, "unit": "bar"}
